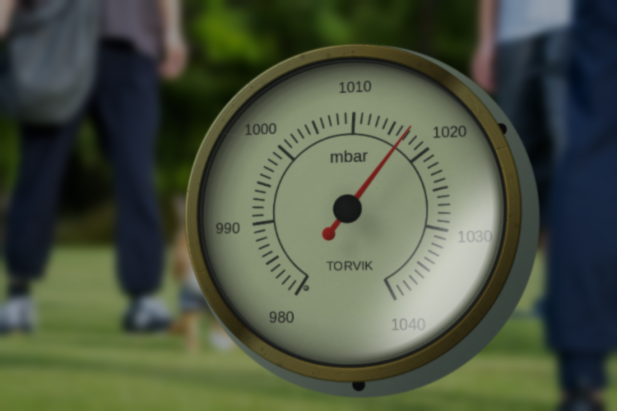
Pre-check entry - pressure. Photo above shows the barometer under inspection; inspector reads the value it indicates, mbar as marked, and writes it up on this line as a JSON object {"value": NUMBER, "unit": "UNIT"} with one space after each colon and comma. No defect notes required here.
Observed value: {"value": 1017, "unit": "mbar"}
